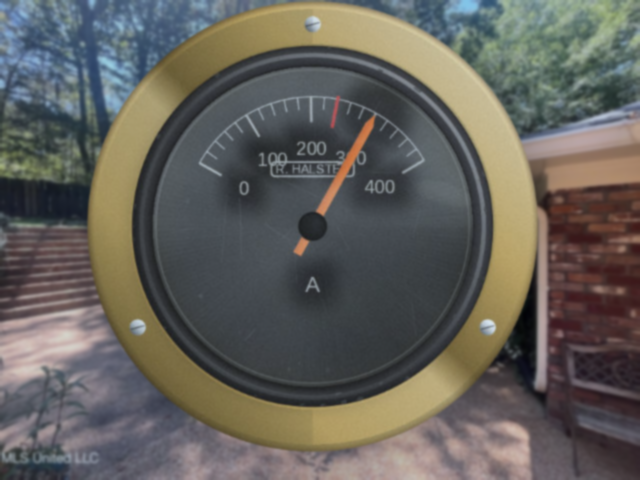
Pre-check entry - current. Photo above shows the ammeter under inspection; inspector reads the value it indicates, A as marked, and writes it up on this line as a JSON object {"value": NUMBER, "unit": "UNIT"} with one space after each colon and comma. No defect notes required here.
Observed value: {"value": 300, "unit": "A"}
